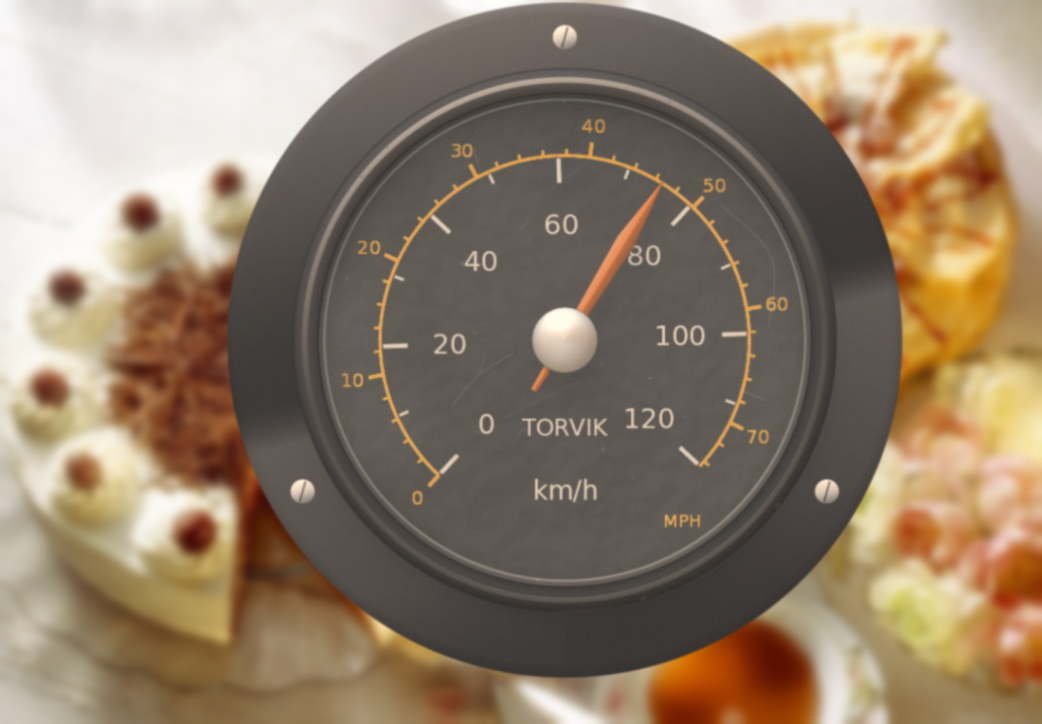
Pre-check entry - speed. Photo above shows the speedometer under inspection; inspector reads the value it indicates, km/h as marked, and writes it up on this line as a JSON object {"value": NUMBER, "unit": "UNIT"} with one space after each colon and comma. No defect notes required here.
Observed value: {"value": 75, "unit": "km/h"}
